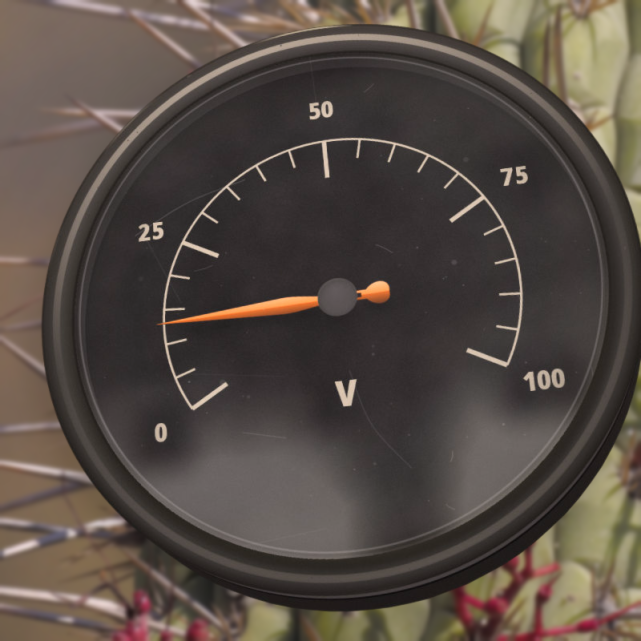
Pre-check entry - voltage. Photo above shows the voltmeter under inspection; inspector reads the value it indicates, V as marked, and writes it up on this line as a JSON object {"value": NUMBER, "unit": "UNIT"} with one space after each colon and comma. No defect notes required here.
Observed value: {"value": 12.5, "unit": "V"}
